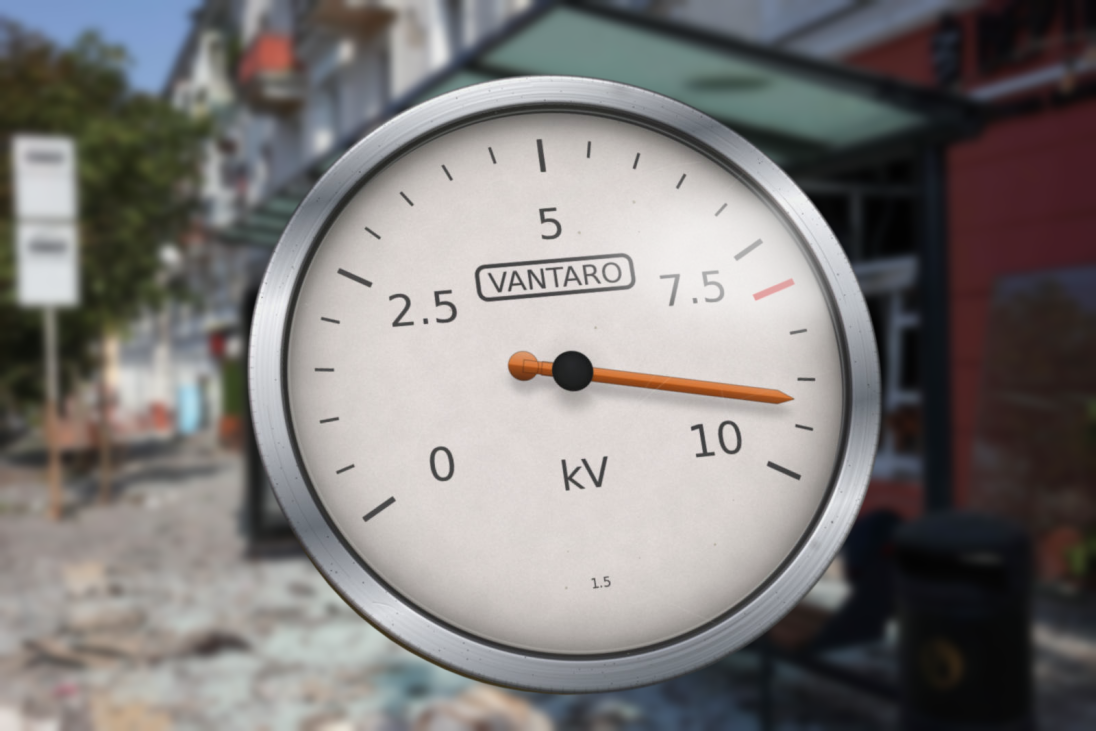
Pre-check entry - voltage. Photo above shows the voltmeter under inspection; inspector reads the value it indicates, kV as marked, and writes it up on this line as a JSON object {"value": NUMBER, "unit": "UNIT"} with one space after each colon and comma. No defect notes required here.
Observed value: {"value": 9.25, "unit": "kV"}
